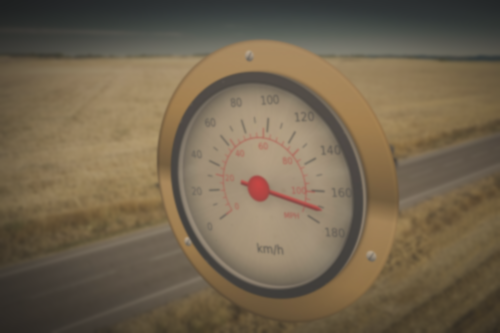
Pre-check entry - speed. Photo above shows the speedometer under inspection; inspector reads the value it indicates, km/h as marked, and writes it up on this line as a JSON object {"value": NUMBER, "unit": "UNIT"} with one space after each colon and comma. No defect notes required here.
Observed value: {"value": 170, "unit": "km/h"}
